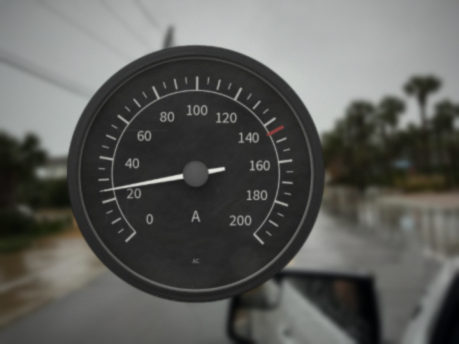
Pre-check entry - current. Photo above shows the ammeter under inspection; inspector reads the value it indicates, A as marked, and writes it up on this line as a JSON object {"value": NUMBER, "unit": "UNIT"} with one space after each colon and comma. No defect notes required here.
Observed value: {"value": 25, "unit": "A"}
